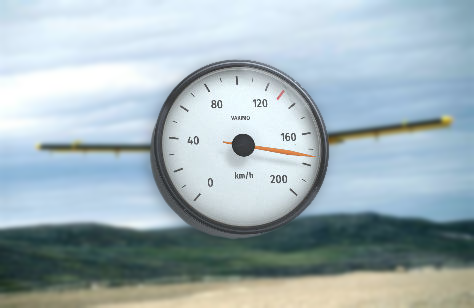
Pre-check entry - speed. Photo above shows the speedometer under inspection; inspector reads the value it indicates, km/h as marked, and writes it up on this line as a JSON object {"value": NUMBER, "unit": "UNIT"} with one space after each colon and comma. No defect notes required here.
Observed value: {"value": 175, "unit": "km/h"}
